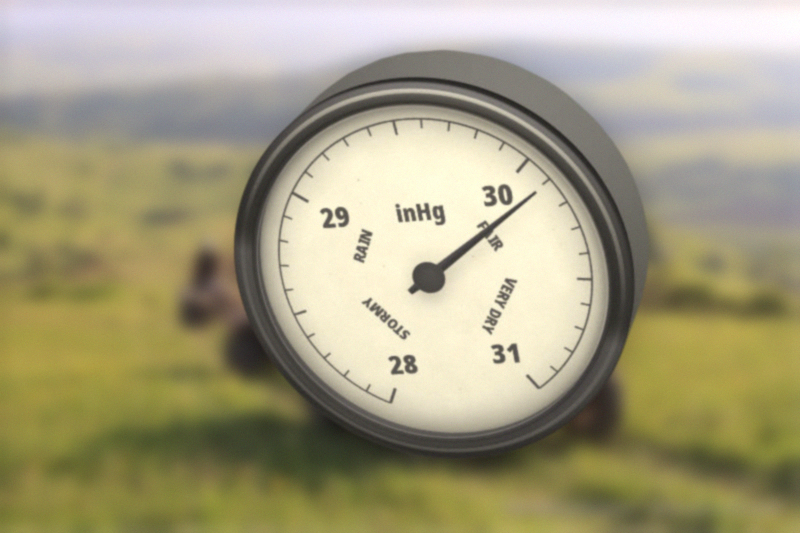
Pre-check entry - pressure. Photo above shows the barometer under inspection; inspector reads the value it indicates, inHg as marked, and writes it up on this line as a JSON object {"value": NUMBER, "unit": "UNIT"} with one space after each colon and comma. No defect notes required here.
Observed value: {"value": 30.1, "unit": "inHg"}
